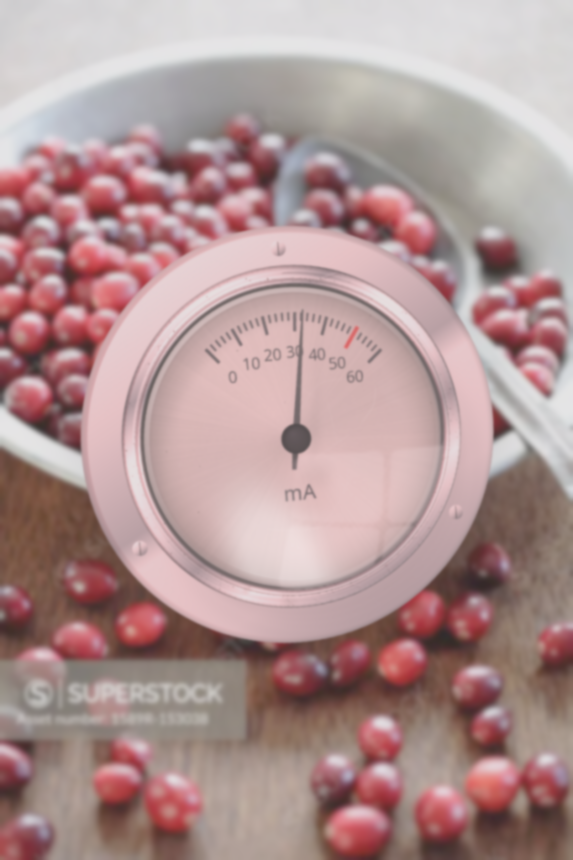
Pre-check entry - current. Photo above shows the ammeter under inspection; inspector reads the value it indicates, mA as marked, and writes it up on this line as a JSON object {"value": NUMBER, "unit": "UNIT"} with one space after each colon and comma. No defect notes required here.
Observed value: {"value": 32, "unit": "mA"}
